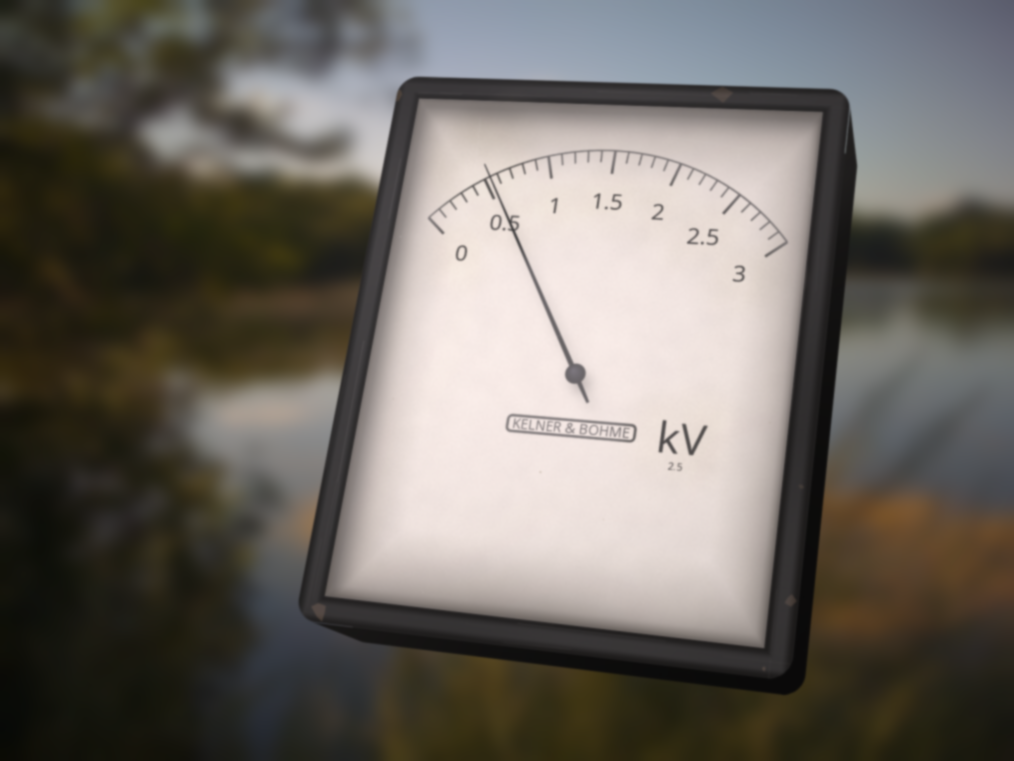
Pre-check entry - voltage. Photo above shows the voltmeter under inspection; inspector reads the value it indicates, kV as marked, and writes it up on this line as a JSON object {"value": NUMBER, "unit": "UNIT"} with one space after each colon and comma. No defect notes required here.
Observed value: {"value": 0.55, "unit": "kV"}
